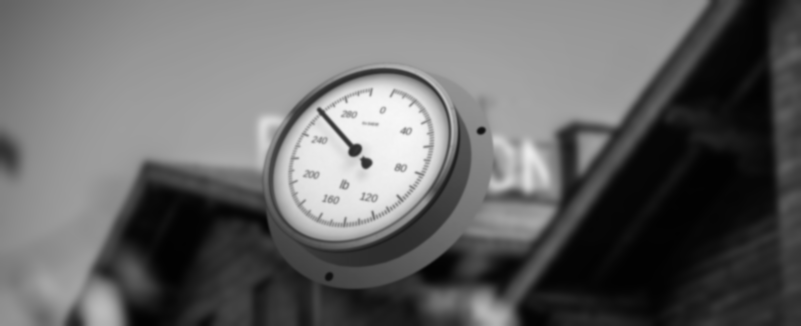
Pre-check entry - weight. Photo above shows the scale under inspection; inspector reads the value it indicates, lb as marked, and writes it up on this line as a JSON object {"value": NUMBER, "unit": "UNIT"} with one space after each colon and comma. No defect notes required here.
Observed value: {"value": 260, "unit": "lb"}
